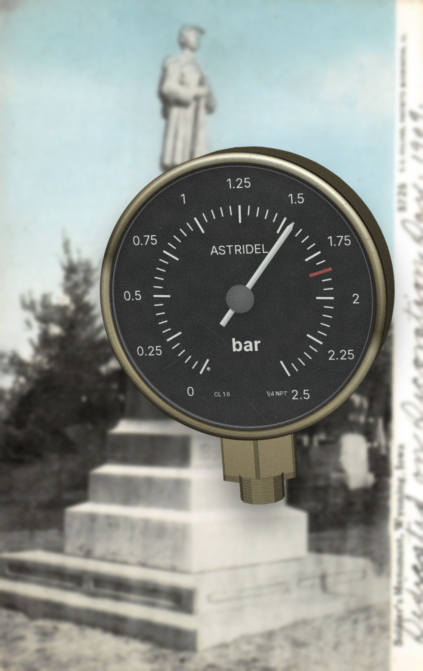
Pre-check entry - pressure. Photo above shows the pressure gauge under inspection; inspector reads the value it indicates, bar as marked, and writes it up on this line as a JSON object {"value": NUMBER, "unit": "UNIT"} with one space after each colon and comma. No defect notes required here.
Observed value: {"value": 1.55, "unit": "bar"}
